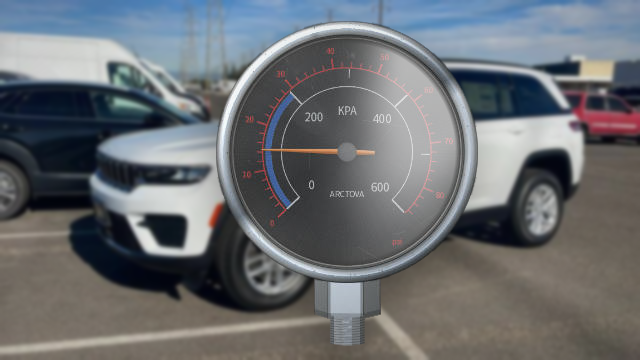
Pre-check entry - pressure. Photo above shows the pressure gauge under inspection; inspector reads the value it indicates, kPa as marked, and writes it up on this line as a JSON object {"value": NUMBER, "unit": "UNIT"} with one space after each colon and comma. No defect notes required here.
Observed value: {"value": 100, "unit": "kPa"}
